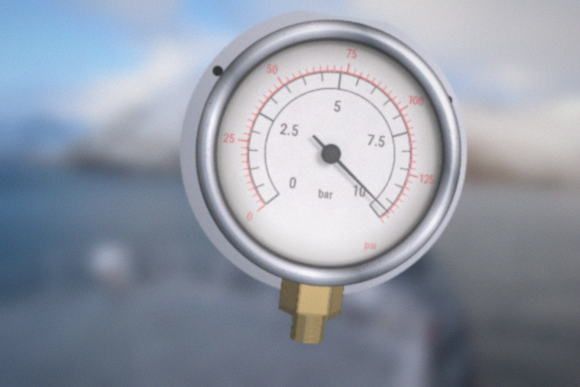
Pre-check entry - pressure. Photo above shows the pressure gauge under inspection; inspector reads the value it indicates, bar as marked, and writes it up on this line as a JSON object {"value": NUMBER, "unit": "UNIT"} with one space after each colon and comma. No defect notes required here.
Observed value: {"value": 9.75, "unit": "bar"}
